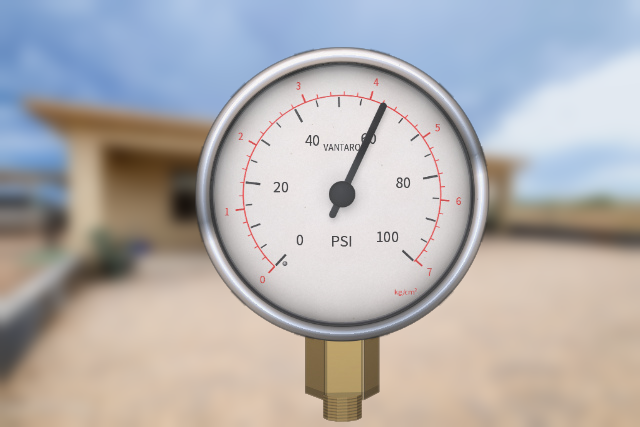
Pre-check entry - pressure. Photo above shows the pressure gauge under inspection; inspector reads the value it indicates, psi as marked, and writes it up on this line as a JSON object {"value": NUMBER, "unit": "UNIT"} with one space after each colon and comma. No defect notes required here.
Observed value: {"value": 60, "unit": "psi"}
